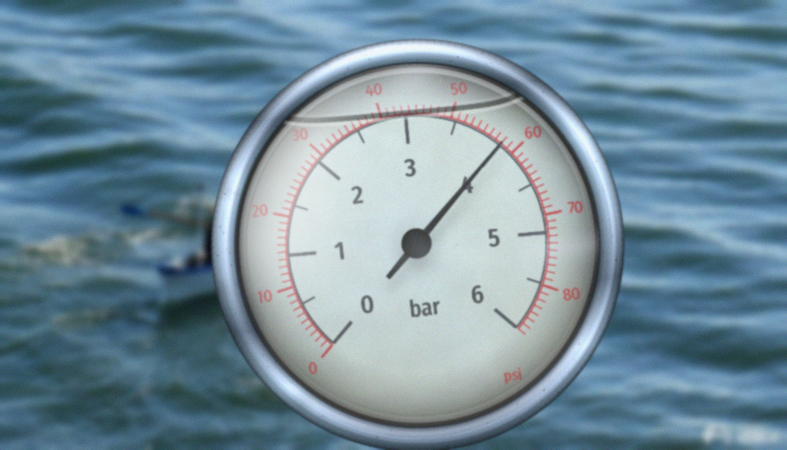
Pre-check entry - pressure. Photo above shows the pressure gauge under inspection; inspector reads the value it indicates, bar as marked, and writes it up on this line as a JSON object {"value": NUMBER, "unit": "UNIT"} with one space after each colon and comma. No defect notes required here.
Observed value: {"value": 4, "unit": "bar"}
